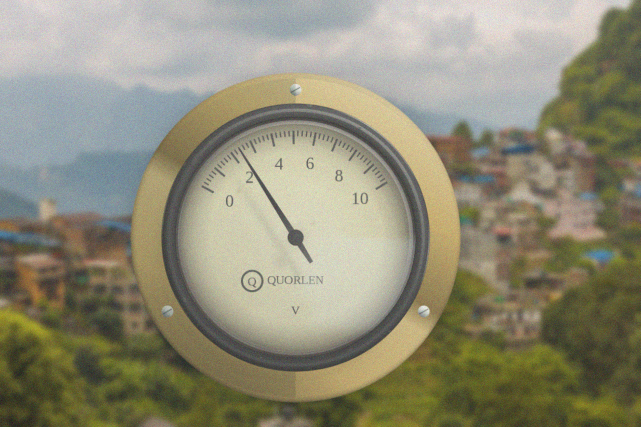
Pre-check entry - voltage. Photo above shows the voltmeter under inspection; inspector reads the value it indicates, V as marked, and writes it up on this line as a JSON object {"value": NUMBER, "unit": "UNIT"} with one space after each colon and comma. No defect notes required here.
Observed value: {"value": 2.4, "unit": "V"}
